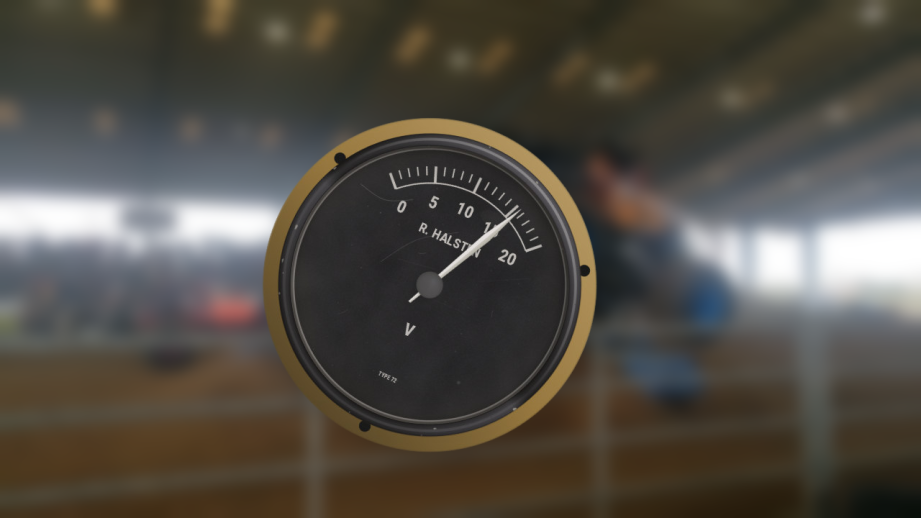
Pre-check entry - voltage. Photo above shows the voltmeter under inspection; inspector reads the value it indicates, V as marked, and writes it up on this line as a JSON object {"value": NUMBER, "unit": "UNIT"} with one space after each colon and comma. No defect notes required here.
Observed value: {"value": 15.5, "unit": "V"}
